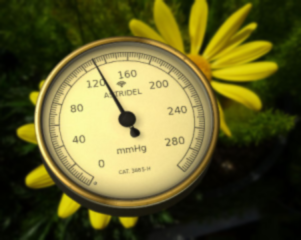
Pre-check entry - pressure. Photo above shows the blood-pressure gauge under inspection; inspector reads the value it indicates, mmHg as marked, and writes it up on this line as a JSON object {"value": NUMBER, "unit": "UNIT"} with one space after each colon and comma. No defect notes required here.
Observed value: {"value": 130, "unit": "mmHg"}
